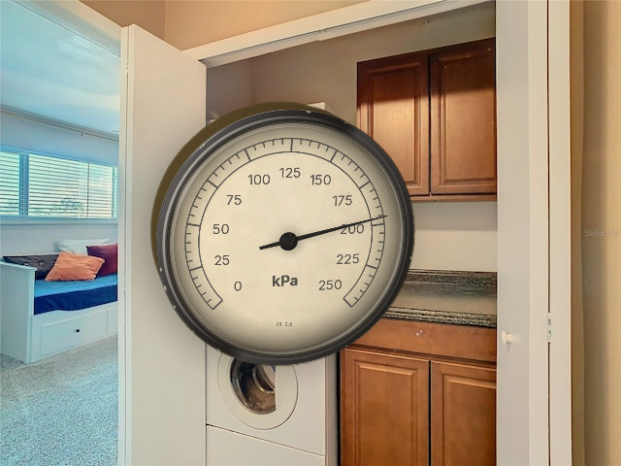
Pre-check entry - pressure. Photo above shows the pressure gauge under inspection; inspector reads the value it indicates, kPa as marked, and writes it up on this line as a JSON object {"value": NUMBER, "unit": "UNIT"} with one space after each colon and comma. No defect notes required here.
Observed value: {"value": 195, "unit": "kPa"}
